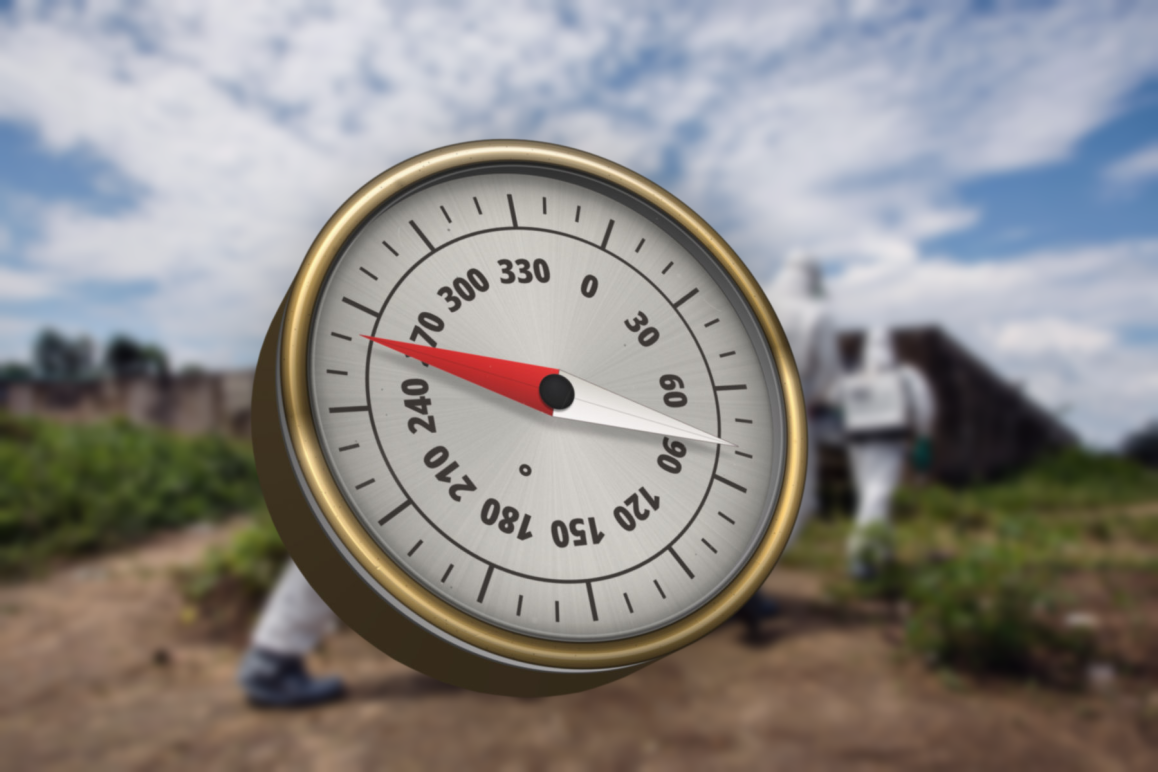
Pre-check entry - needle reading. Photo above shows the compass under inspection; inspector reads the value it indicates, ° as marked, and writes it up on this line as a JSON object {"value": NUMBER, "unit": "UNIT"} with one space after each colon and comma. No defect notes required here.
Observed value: {"value": 260, "unit": "°"}
